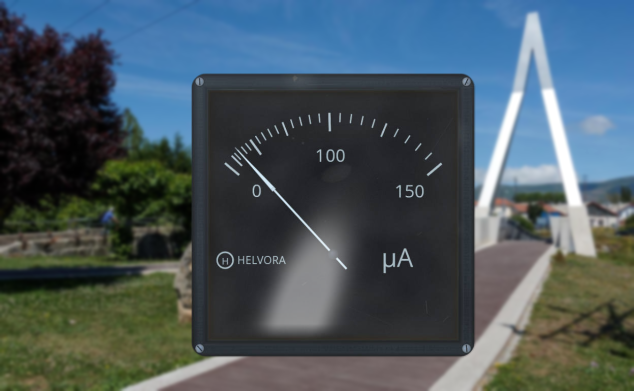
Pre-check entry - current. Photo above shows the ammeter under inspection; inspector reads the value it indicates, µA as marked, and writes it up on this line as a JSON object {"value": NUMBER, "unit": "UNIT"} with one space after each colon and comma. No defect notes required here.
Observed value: {"value": 35, "unit": "µA"}
